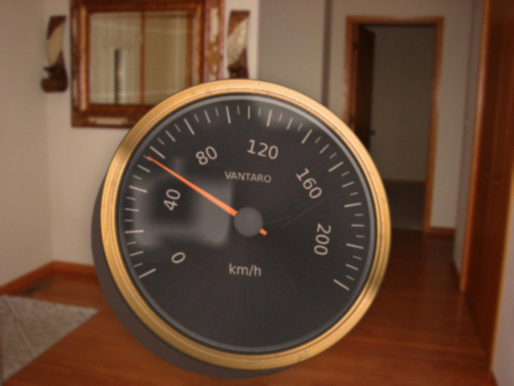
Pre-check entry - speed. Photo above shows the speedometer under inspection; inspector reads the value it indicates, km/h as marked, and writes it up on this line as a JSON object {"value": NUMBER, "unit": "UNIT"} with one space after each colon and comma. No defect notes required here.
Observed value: {"value": 55, "unit": "km/h"}
